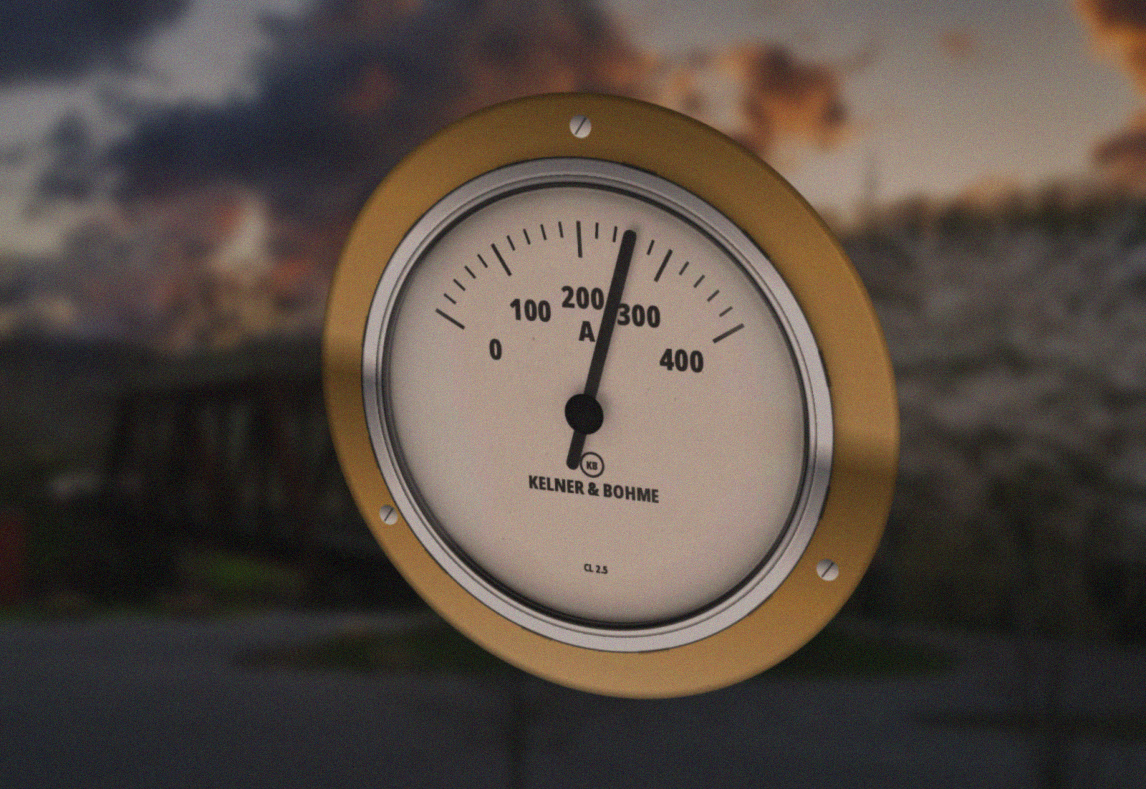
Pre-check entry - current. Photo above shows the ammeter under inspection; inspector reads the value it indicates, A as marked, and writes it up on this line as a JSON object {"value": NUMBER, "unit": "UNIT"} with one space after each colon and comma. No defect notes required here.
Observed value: {"value": 260, "unit": "A"}
